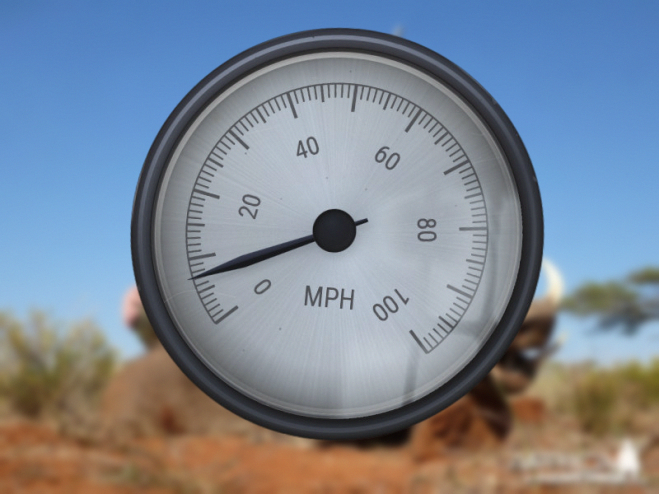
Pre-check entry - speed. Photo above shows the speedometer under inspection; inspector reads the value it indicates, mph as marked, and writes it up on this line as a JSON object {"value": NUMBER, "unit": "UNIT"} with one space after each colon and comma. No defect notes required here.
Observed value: {"value": 7, "unit": "mph"}
